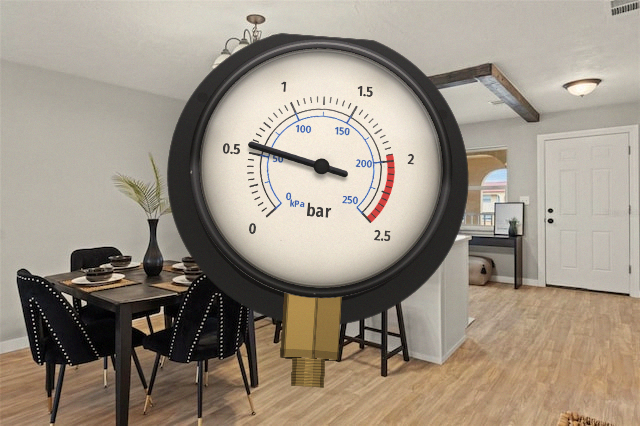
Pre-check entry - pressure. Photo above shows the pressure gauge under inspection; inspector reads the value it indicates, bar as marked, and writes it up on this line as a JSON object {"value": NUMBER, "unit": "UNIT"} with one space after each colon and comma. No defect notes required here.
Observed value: {"value": 0.55, "unit": "bar"}
